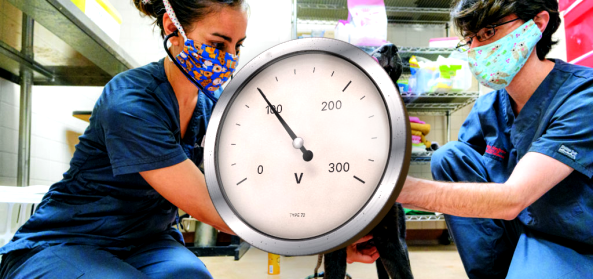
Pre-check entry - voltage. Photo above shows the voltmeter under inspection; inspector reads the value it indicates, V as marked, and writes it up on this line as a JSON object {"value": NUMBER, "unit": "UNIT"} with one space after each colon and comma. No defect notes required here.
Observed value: {"value": 100, "unit": "V"}
